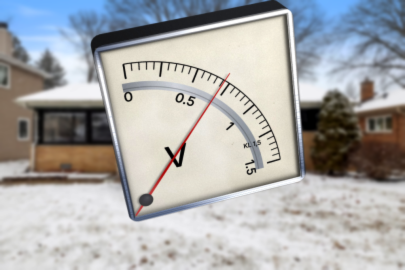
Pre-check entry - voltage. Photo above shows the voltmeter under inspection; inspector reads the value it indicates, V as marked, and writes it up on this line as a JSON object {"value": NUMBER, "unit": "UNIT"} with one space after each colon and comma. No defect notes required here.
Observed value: {"value": 0.7, "unit": "V"}
